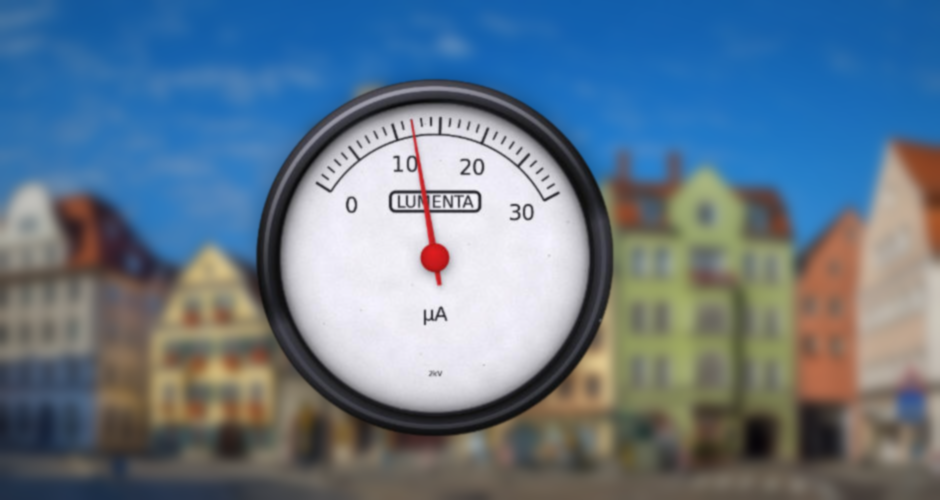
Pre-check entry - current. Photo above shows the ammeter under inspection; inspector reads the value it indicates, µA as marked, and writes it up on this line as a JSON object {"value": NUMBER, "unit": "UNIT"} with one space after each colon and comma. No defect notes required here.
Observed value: {"value": 12, "unit": "µA"}
